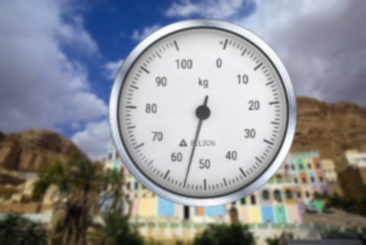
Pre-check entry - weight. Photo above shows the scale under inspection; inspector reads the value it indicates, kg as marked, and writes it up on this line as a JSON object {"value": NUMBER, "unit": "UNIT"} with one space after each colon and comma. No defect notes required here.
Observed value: {"value": 55, "unit": "kg"}
